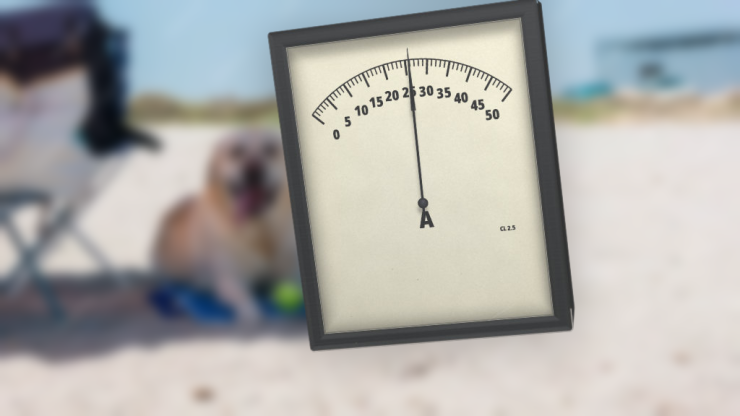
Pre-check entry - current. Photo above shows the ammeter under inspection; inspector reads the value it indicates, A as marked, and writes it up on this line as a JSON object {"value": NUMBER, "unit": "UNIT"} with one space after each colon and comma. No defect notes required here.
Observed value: {"value": 26, "unit": "A"}
